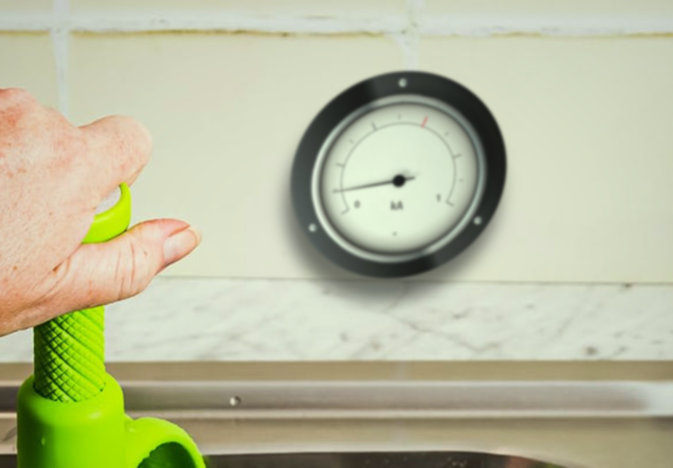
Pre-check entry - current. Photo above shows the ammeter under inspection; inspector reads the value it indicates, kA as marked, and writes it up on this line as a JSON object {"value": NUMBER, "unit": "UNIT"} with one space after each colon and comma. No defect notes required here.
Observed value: {"value": 0.1, "unit": "kA"}
